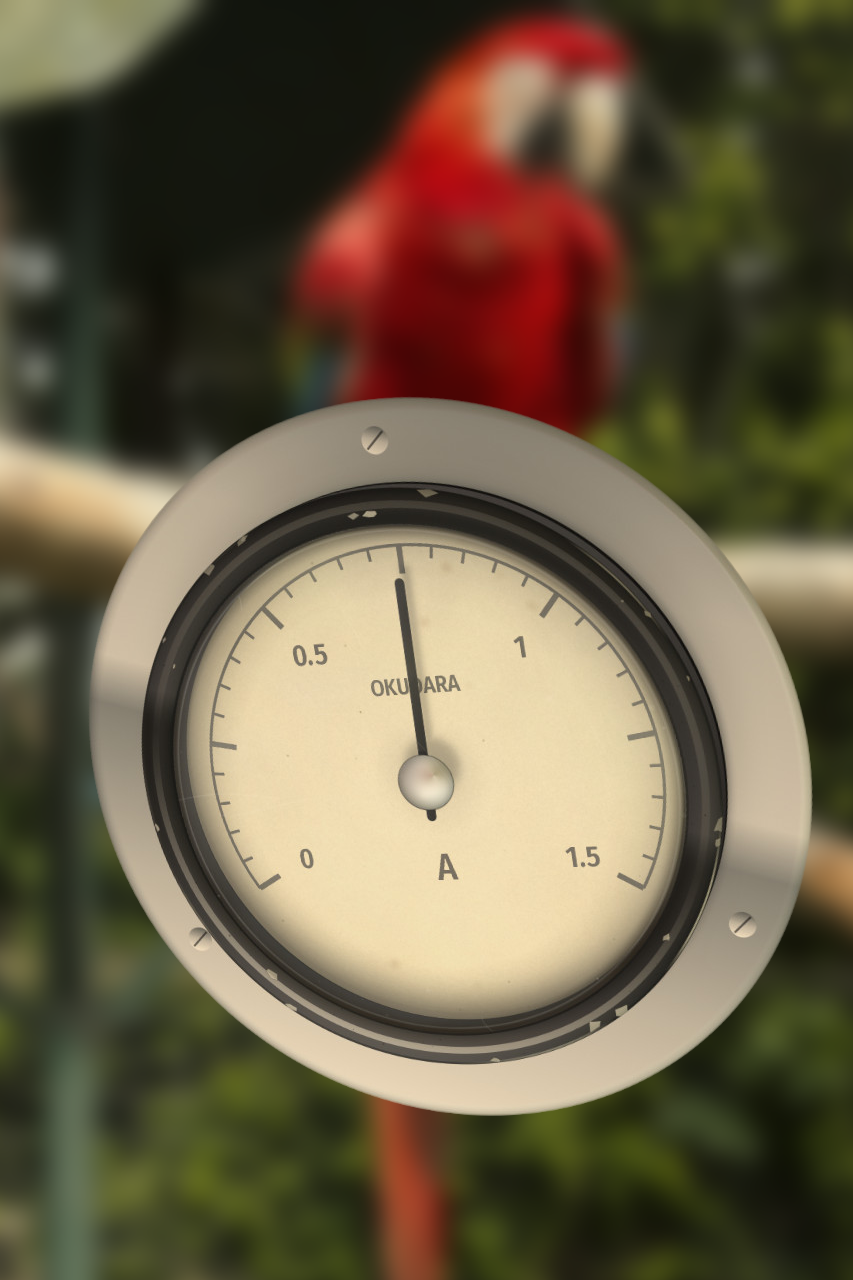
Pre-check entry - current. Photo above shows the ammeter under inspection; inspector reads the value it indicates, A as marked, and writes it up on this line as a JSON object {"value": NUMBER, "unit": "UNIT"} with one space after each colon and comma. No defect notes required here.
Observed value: {"value": 0.75, "unit": "A"}
